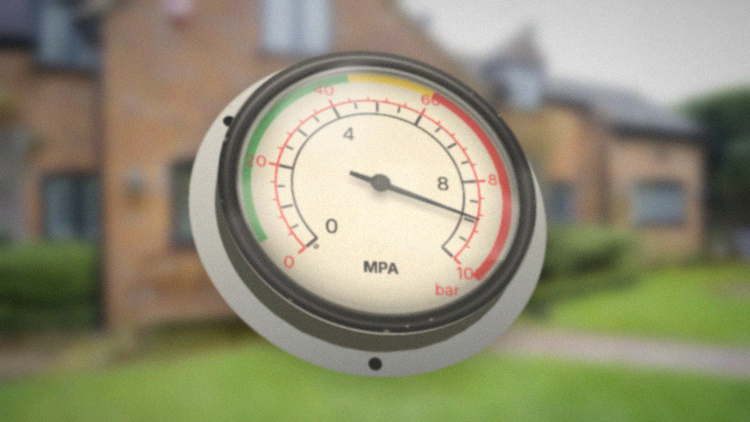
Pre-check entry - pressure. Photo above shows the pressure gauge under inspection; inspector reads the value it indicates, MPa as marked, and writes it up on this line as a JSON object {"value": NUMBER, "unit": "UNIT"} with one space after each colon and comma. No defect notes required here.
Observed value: {"value": 9, "unit": "MPa"}
